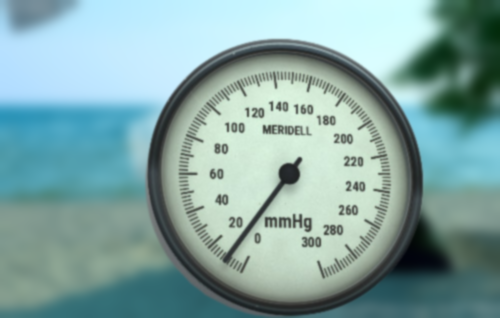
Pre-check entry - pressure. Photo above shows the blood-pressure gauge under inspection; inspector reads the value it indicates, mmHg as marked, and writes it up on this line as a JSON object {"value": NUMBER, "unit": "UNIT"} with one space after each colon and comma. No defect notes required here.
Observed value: {"value": 10, "unit": "mmHg"}
